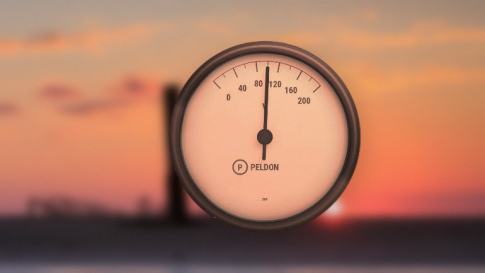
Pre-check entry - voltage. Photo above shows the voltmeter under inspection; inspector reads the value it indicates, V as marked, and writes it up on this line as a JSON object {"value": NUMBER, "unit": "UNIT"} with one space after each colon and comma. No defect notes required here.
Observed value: {"value": 100, "unit": "V"}
